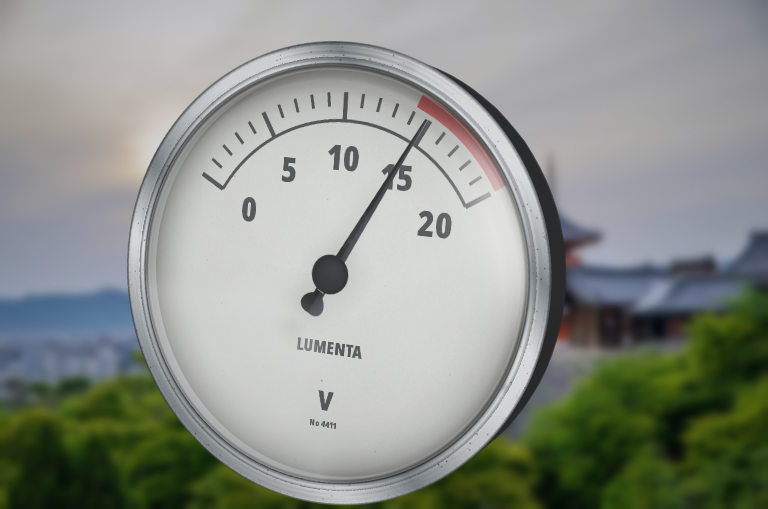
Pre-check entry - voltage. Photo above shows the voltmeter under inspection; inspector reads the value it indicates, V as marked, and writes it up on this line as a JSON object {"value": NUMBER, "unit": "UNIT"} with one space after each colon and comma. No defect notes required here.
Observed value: {"value": 15, "unit": "V"}
